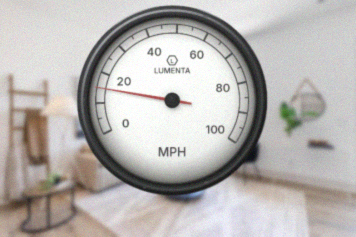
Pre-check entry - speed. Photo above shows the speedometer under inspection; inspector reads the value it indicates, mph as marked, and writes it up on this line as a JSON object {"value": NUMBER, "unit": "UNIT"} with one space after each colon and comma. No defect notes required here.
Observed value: {"value": 15, "unit": "mph"}
